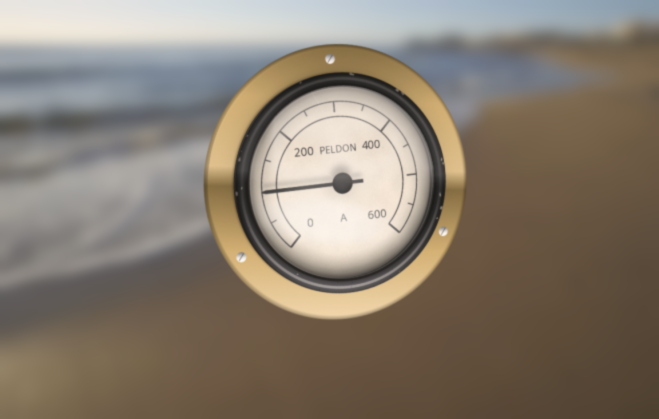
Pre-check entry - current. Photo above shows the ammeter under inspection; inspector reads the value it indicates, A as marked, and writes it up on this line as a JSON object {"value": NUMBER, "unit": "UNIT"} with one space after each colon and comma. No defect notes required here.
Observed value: {"value": 100, "unit": "A"}
